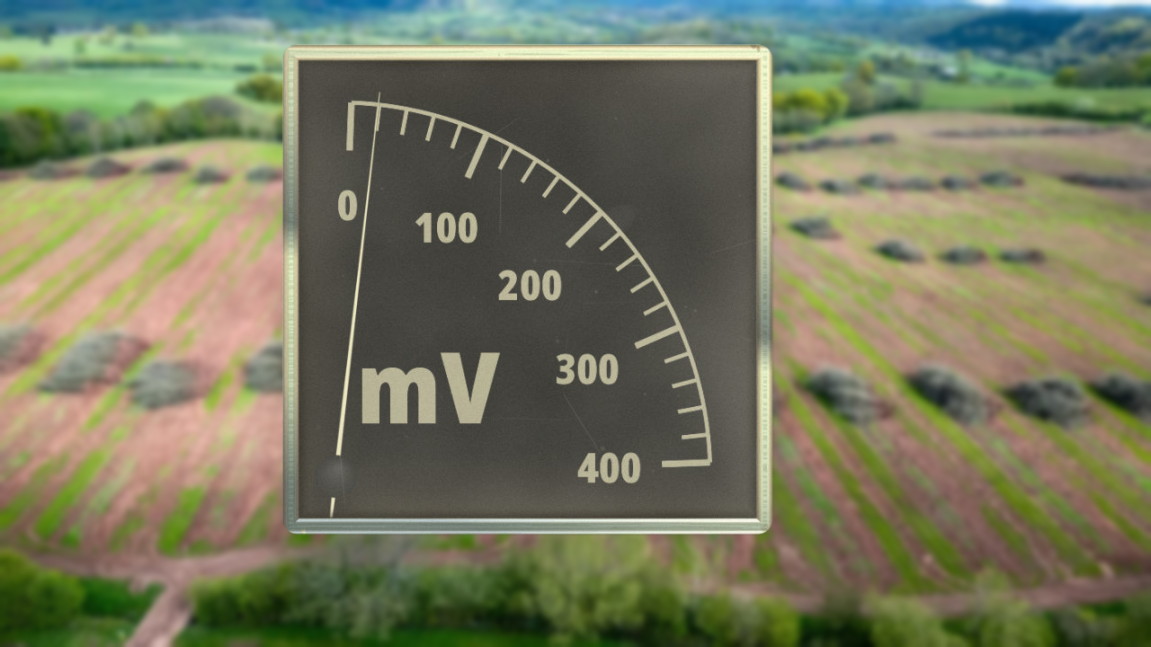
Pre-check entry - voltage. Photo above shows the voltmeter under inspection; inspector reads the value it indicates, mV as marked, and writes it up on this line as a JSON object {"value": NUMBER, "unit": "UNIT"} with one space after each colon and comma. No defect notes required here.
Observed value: {"value": 20, "unit": "mV"}
